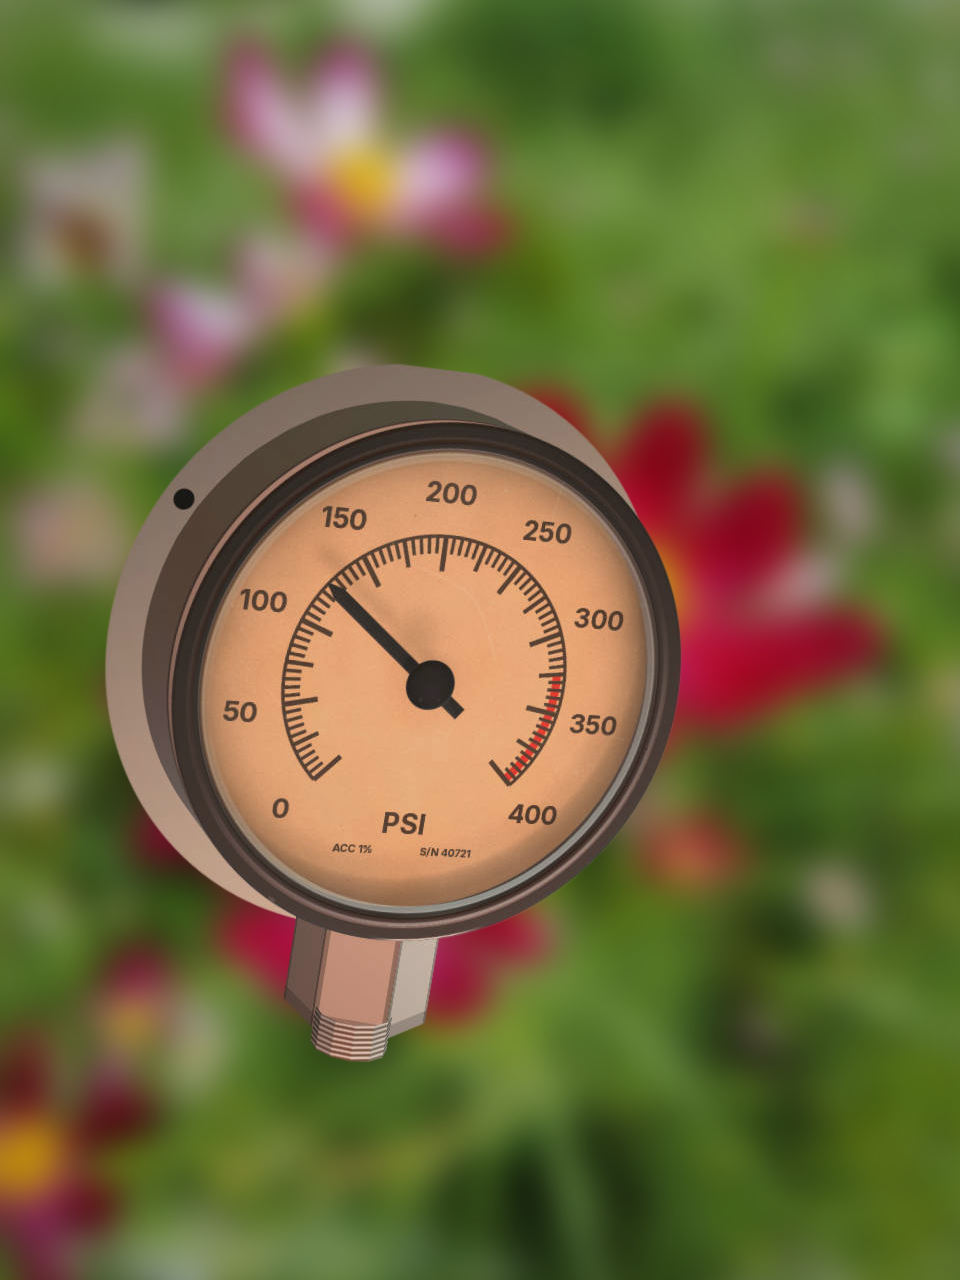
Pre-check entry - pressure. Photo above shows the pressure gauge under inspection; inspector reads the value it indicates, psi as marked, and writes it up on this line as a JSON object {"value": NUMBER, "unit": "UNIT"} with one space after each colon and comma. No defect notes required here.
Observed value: {"value": 125, "unit": "psi"}
